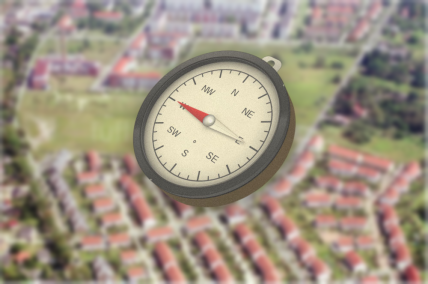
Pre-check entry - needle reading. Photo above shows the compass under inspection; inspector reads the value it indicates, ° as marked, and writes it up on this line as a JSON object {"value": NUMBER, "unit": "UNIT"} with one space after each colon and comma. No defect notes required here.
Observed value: {"value": 270, "unit": "°"}
